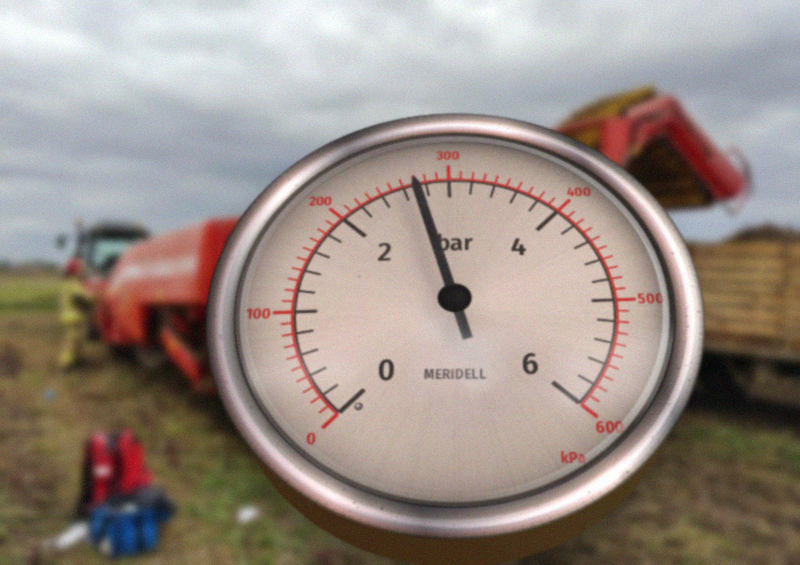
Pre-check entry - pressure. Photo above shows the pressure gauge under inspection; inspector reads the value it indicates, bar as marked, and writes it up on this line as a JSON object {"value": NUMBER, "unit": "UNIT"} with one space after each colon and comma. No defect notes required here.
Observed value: {"value": 2.7, "unit": "bar"}
